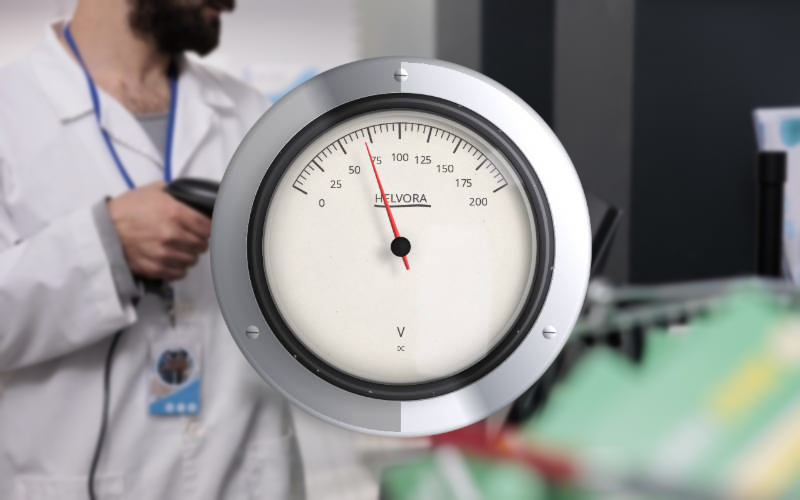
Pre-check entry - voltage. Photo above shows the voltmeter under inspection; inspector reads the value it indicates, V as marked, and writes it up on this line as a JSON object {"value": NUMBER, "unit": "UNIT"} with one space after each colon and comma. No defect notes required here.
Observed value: {"value": 70, "unit": "V"}
